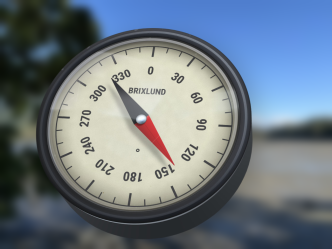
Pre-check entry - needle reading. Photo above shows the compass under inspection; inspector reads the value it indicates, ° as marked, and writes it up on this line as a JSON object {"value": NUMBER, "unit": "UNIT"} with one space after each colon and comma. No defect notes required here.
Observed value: {"value": 140, "unit": "°"}
